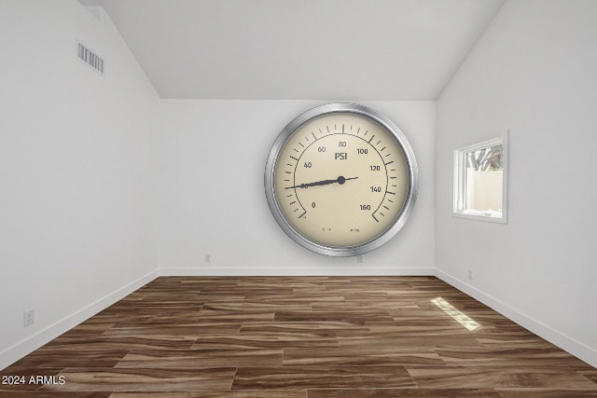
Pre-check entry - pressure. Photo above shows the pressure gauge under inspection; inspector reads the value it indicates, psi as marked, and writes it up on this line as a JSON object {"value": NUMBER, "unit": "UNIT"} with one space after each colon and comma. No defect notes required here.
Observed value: {"value": 20, "unit": "psi"}
